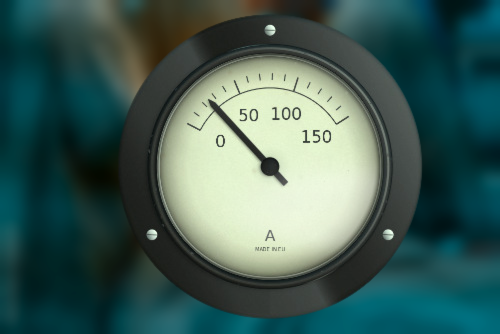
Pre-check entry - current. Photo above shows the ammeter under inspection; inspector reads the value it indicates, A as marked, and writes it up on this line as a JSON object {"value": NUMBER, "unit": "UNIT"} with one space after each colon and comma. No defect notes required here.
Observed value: {"value": 25, "unit": "A"}
